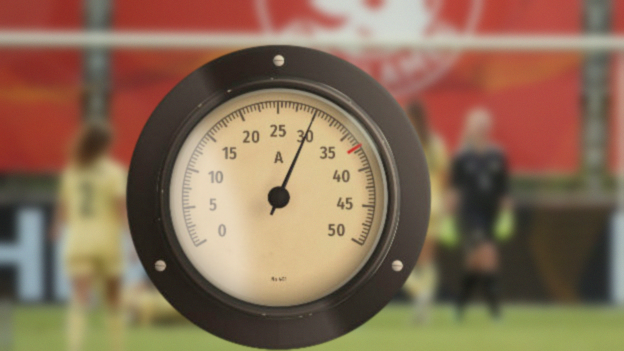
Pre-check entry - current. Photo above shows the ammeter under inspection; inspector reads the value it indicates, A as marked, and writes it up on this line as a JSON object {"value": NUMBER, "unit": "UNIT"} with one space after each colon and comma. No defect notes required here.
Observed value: {"value": 30, "unit": "A"}
